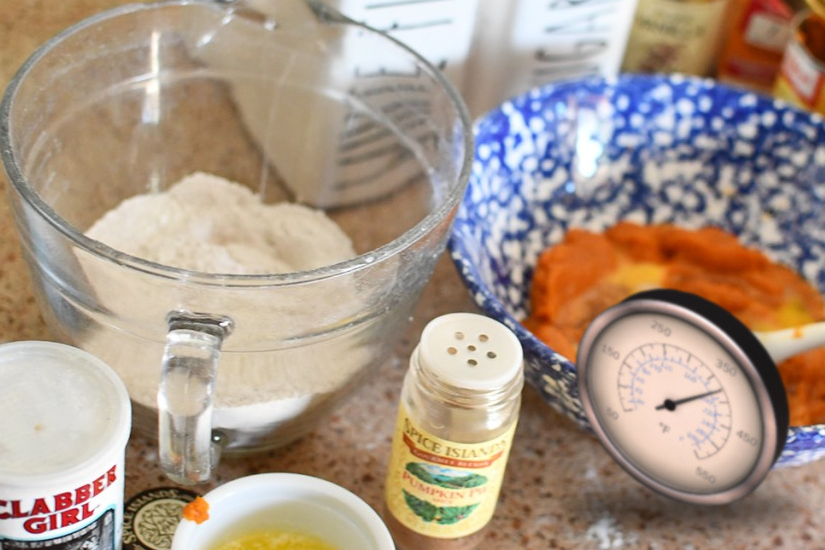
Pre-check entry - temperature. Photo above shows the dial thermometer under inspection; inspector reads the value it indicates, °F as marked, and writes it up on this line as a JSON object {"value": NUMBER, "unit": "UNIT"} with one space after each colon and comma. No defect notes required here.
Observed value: {"value": 375, "unit": "°F"}
